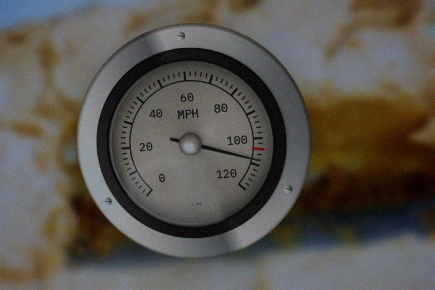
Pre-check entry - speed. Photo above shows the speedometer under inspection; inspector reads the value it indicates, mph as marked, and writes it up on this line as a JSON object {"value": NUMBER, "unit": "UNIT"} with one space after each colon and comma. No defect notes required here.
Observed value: {"value": 108, "unit": "mph"}
